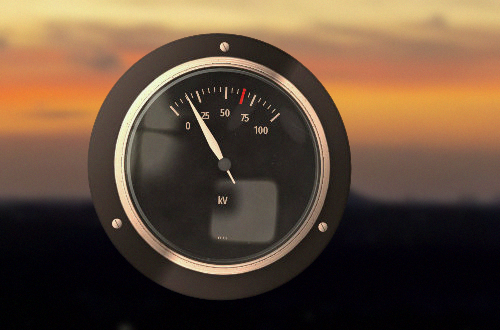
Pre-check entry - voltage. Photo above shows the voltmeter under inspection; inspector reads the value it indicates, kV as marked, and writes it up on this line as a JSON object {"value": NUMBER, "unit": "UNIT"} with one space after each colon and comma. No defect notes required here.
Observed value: {"value": 15, "unit": "kV"}
